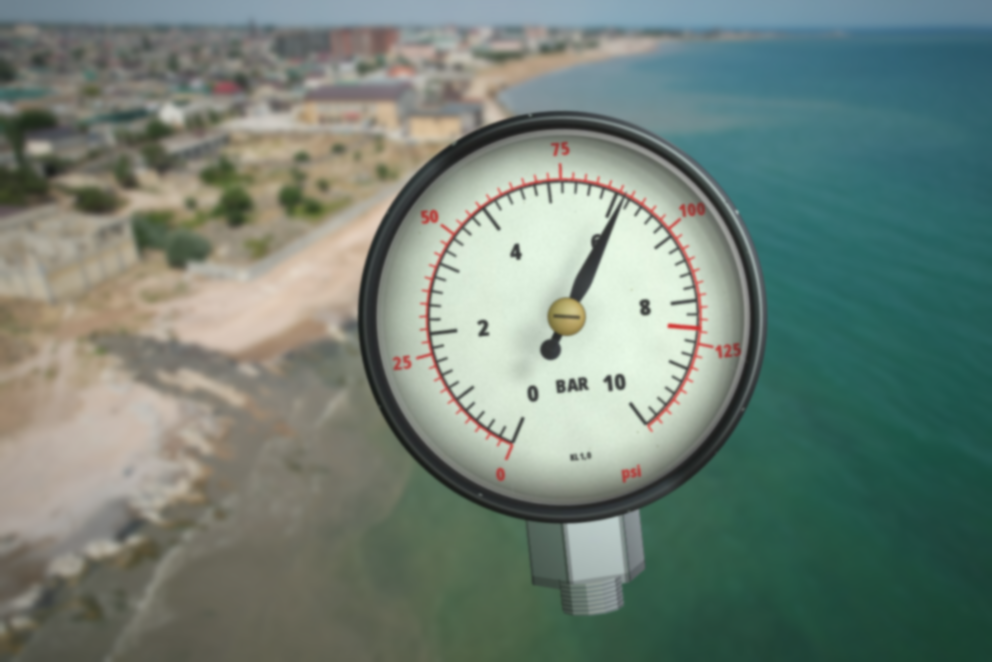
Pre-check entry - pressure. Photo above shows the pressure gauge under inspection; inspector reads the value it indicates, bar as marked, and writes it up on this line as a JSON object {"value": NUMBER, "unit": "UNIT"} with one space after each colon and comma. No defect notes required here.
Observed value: {"value": 6.1, "unit": "bar"}
